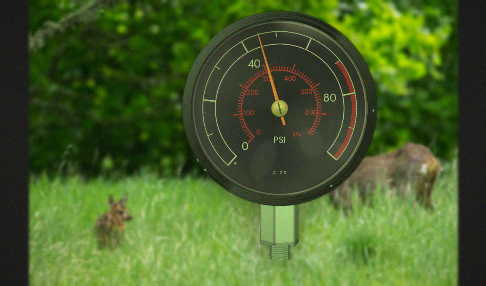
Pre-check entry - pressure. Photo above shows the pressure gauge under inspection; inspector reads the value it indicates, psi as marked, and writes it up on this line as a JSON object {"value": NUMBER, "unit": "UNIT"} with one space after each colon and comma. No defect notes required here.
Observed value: {"value": 45, "unit": "psi"}
